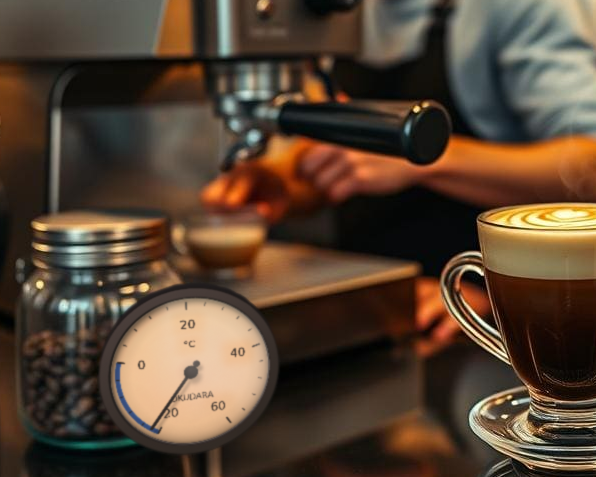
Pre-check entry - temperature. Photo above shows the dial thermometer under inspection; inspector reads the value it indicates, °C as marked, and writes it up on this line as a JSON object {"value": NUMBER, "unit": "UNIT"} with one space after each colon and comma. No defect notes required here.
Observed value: {"value": -18, "unit": "°C"}
